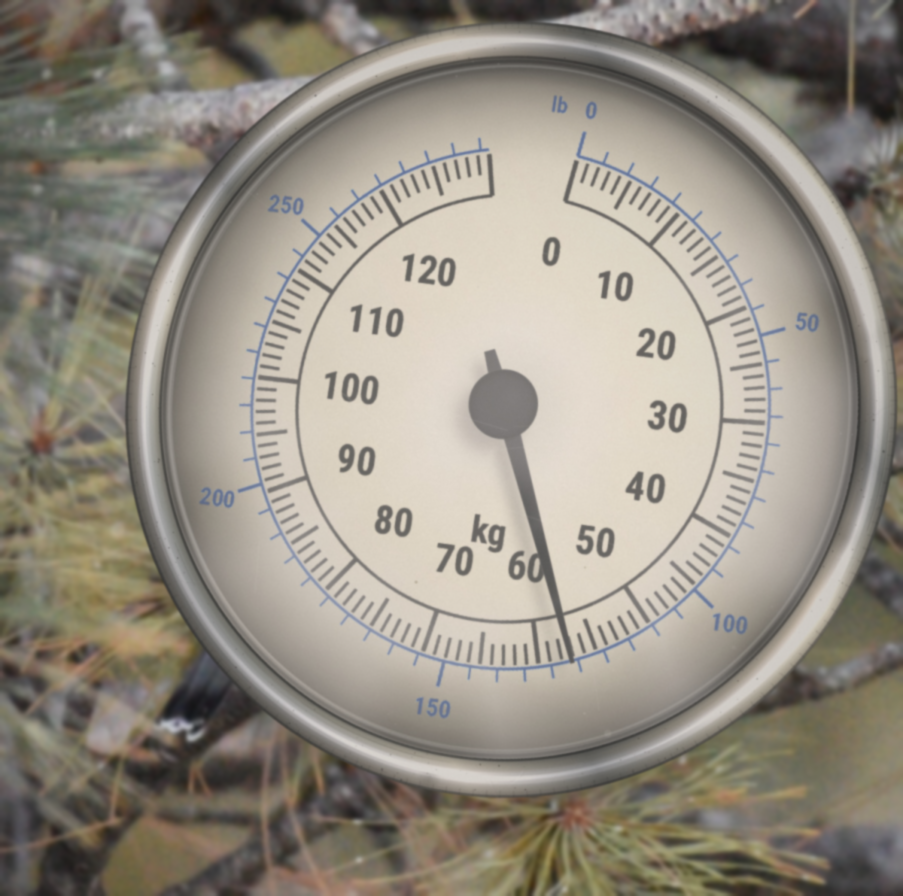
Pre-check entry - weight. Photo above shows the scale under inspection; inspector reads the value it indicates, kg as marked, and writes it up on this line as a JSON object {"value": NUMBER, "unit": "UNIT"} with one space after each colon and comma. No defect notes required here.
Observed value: {"value": 57, "unit": "kg"}
